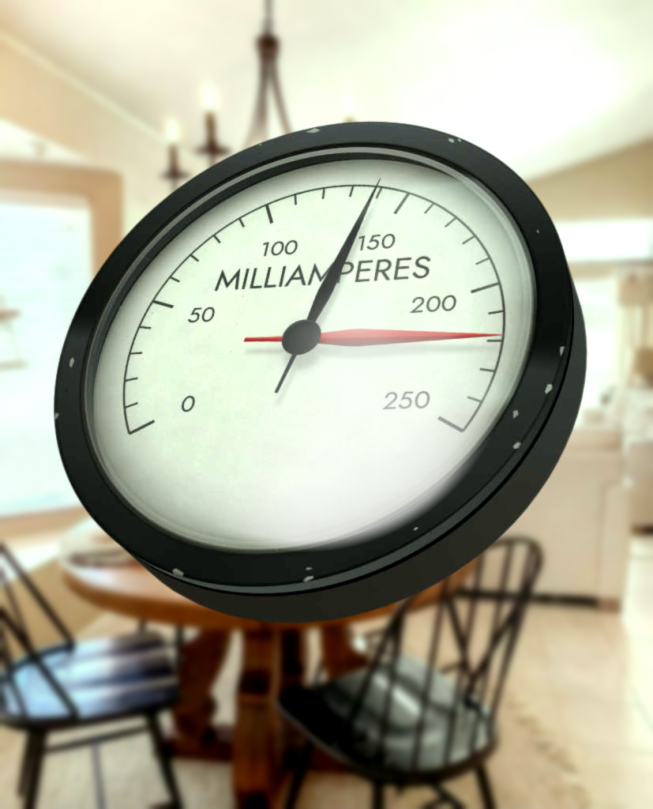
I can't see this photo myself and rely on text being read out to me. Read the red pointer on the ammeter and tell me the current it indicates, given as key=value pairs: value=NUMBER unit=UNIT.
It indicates value=220 unit=mA
